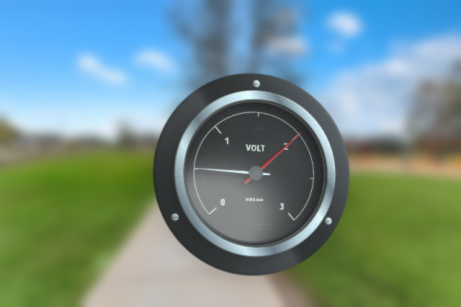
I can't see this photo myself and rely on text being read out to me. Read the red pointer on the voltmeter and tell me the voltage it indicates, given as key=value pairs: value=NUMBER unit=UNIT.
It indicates value=2 unit=V
